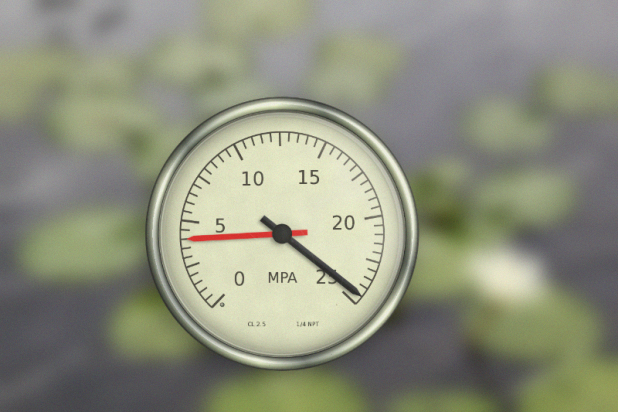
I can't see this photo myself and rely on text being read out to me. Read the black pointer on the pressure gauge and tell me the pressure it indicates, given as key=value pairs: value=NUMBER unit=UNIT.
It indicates value=24.5 unit=MPa
